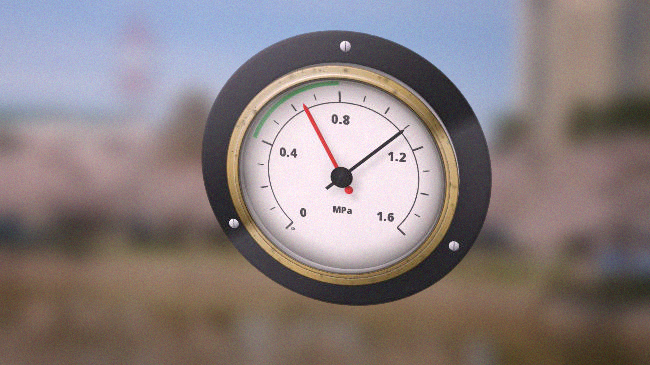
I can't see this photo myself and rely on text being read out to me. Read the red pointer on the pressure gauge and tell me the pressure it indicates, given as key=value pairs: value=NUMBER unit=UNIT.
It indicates value=0.65 unit=MPa
